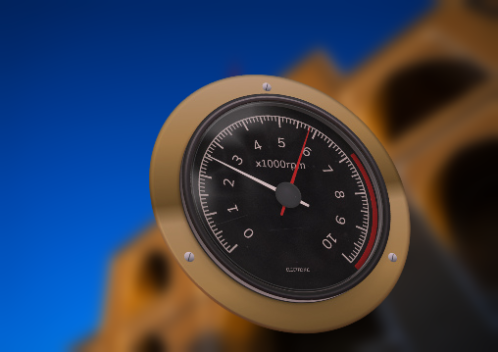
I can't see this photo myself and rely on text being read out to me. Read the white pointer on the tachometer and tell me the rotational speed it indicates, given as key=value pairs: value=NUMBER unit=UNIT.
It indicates value=2500 unit=rpm
